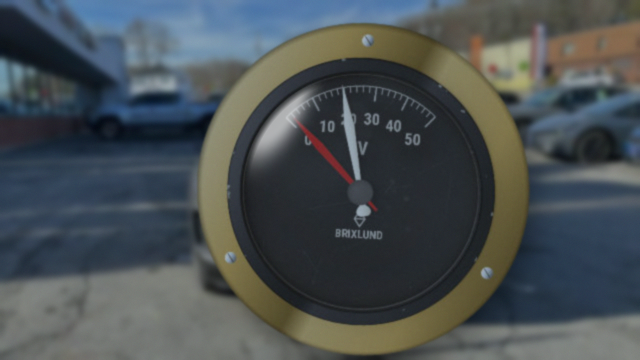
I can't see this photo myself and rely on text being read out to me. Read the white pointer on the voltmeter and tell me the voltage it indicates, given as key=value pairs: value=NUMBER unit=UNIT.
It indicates value=20 unit=V
